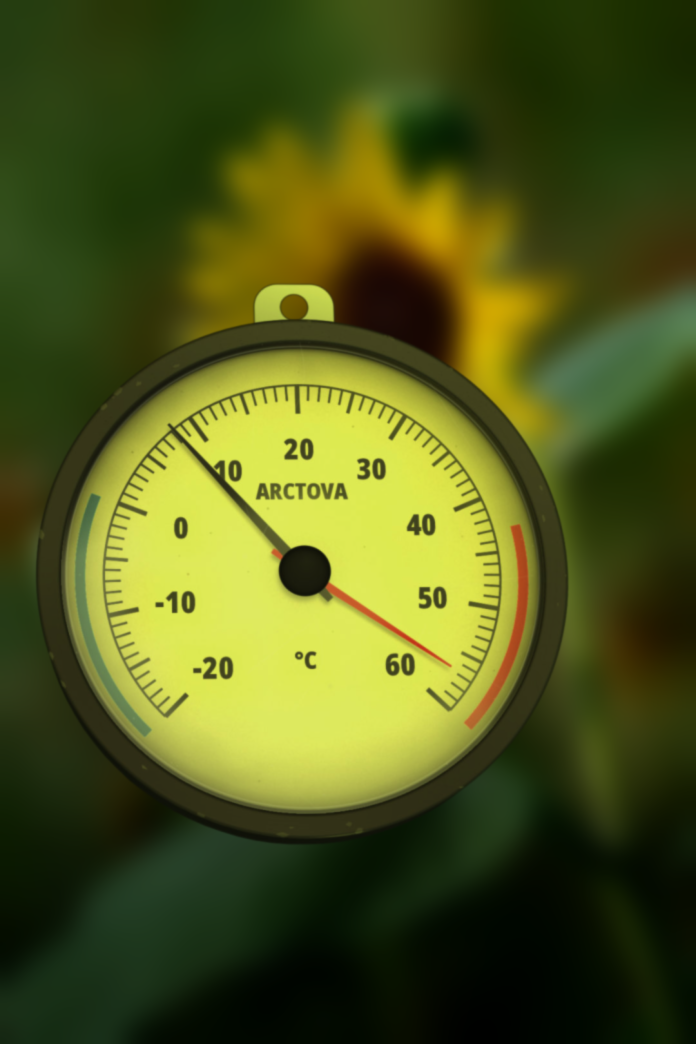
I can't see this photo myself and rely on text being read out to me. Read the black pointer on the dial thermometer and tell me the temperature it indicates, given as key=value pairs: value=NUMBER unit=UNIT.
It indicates value=8 unit=°C
